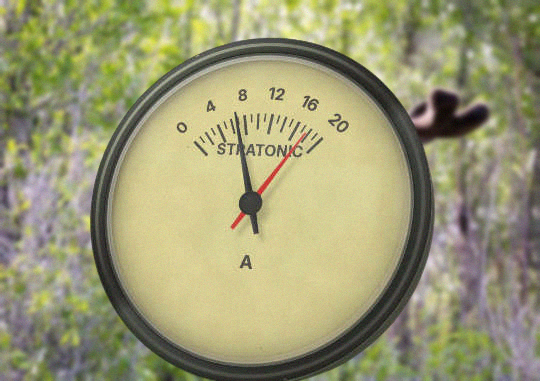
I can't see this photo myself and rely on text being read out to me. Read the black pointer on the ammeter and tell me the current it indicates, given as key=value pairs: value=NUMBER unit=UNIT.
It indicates value=7 unit=A
